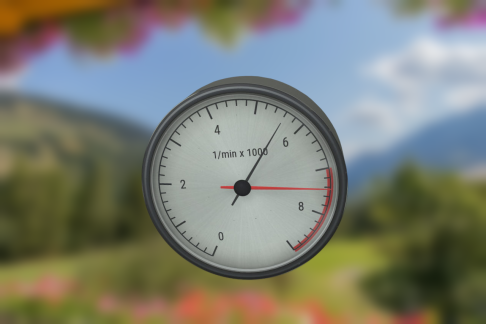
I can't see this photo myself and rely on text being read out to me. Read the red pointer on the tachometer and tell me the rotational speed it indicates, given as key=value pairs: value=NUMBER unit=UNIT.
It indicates value=7400 unit=rpm
